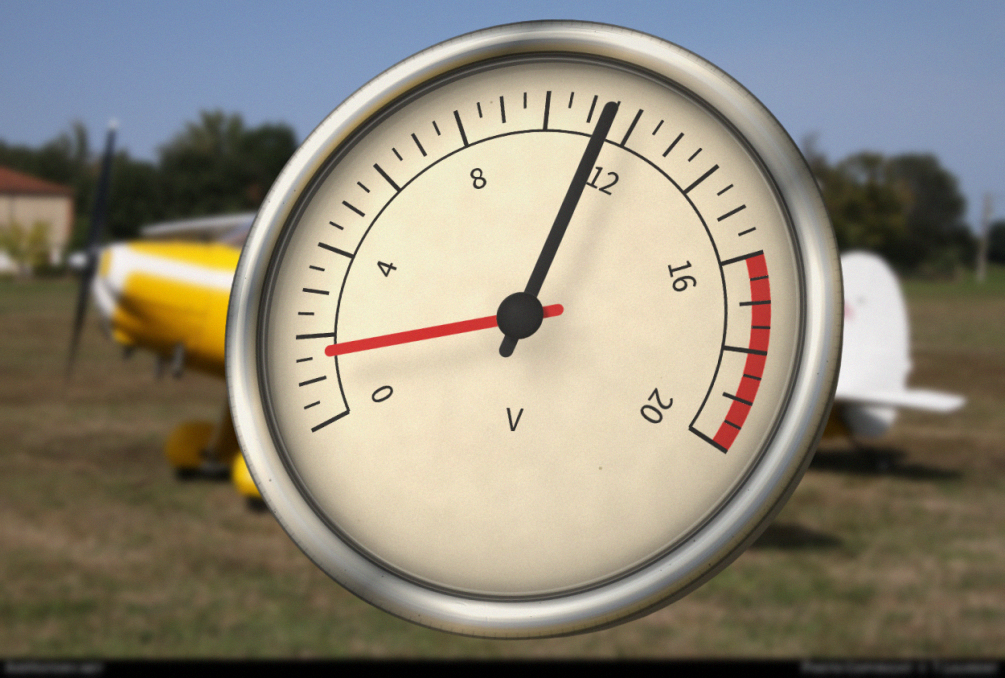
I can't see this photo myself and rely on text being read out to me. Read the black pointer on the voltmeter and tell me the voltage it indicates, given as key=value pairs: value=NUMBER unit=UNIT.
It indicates value=11.5 unit=V
